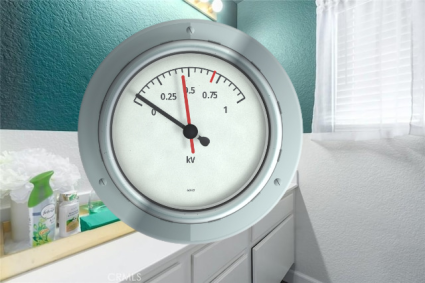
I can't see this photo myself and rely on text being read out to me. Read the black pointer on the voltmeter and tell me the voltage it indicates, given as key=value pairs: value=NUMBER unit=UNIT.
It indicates value=0.05 unit=kV
